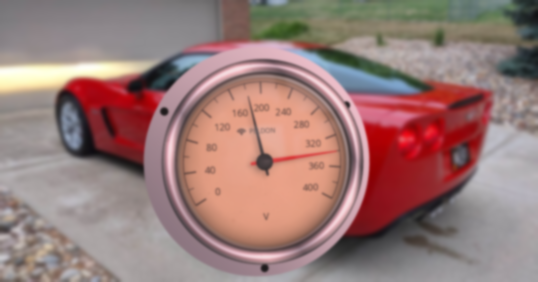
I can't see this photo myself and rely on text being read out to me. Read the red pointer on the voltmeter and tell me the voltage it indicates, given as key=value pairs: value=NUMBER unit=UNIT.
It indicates value=340 unit=V
